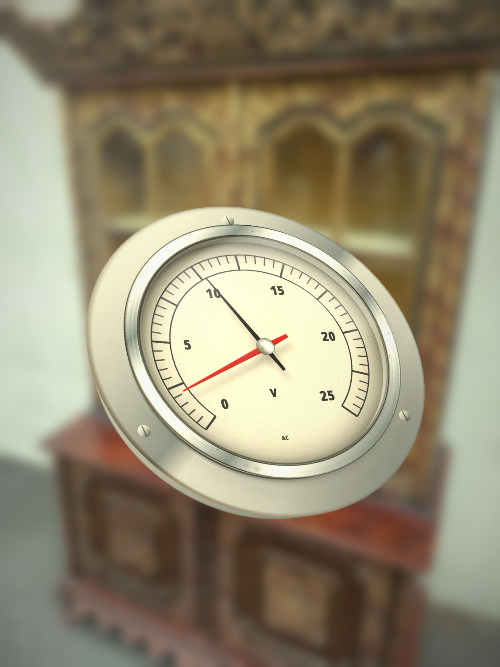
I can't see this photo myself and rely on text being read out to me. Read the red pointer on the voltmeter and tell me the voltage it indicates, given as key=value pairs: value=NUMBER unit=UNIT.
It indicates value=2 unit=V
